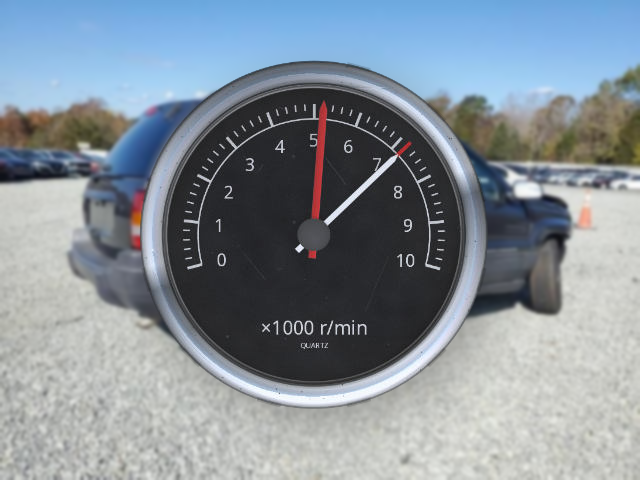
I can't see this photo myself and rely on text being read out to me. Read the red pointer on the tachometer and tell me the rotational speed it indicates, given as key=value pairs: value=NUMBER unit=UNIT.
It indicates value=5200 unit=rpm
